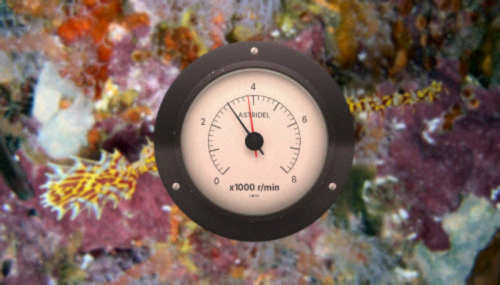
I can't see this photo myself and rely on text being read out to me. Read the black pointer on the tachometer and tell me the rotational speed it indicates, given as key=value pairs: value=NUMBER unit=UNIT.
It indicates value=3000 unit=rpm
